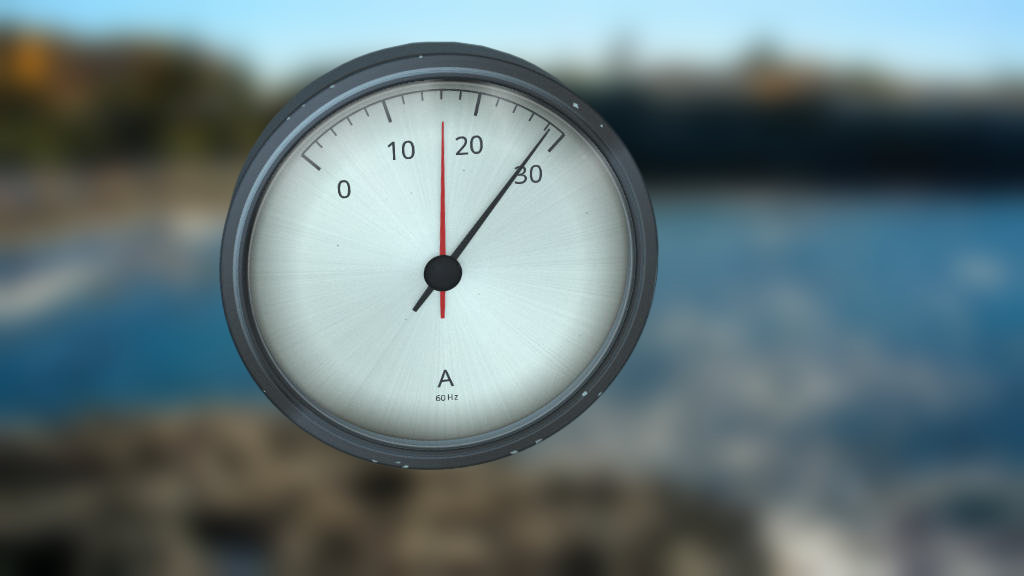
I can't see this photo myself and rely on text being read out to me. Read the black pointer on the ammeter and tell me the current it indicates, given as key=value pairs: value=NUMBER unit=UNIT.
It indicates value=28 unit=A
